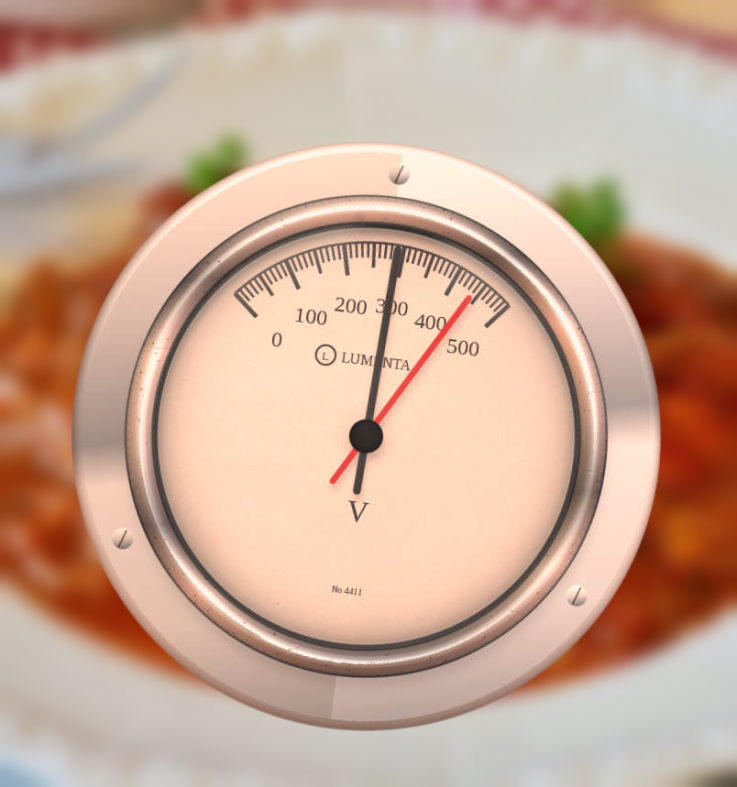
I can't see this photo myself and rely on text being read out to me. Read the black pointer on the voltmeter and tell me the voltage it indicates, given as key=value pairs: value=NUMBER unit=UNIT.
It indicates value=290 unit=V
